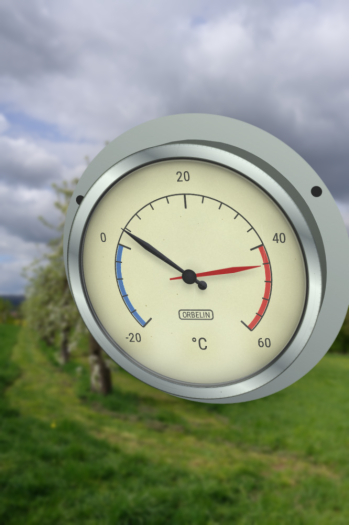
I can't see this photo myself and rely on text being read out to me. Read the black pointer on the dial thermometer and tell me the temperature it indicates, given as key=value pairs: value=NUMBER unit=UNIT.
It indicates value=4 unit=°C
